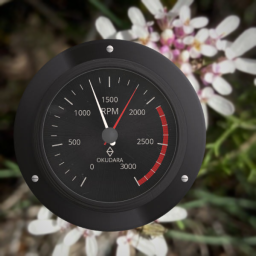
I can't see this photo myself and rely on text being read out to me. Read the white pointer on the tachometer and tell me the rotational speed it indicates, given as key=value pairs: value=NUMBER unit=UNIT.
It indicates value=1300 unit=rpm
